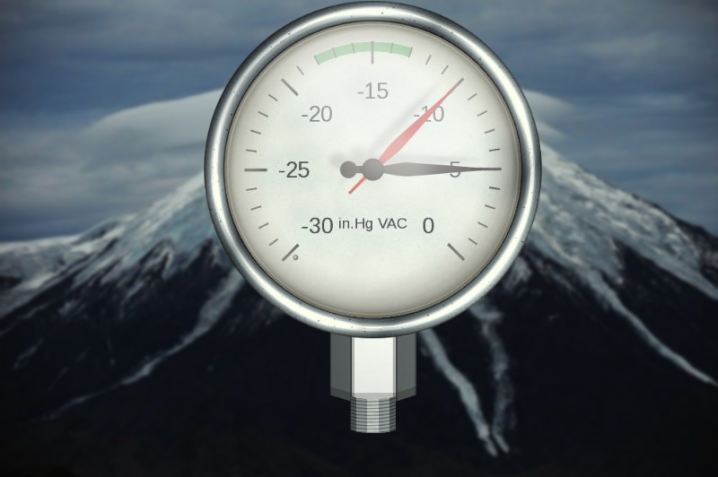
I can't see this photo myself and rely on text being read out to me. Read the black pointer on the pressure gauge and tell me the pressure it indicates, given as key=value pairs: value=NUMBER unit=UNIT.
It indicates value=-5 unit=inHg
